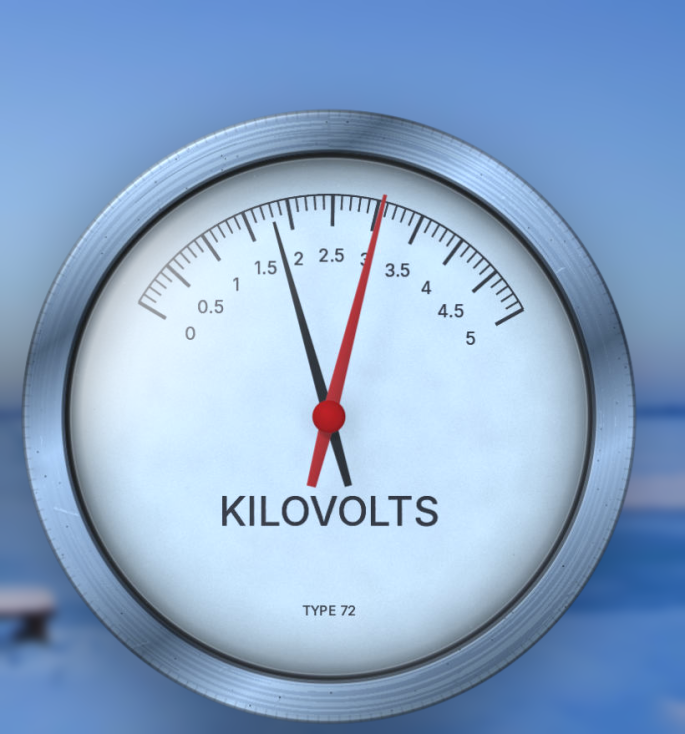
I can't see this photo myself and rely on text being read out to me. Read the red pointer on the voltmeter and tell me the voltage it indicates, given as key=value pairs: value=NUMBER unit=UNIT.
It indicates value=3.05 unit=kV
